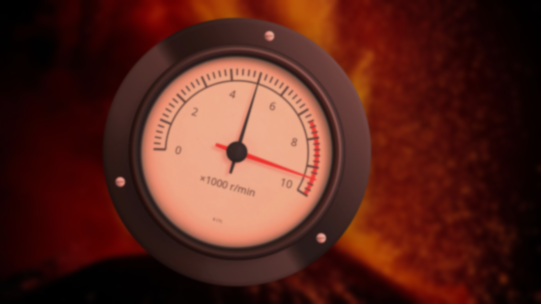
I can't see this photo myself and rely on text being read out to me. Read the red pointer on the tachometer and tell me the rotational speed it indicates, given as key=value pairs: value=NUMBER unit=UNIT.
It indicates value=9400 unit=rpm
